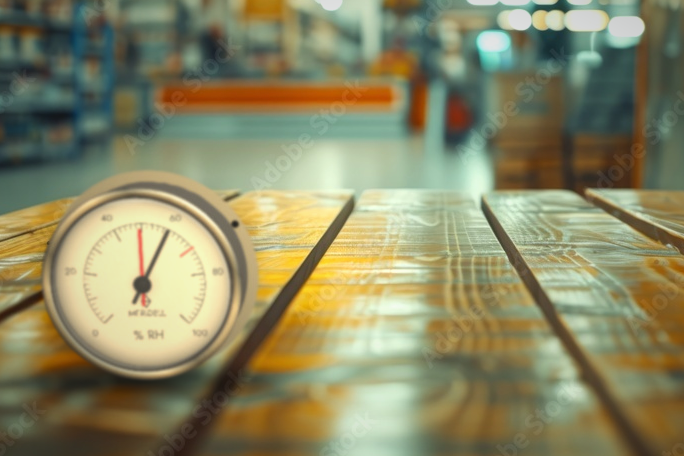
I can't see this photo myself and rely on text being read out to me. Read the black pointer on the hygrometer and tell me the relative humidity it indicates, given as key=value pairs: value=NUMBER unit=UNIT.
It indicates value=60 unit=%
